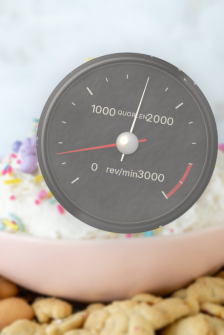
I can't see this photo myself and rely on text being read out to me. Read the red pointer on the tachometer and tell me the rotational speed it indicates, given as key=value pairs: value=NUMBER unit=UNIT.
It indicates value=300 unit=rpm
